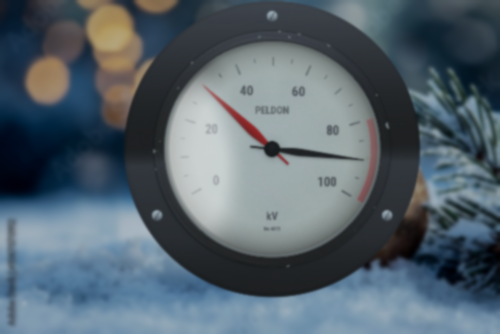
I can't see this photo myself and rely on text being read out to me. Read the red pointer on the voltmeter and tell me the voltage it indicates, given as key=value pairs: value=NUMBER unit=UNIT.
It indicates value=30 unit=kV
